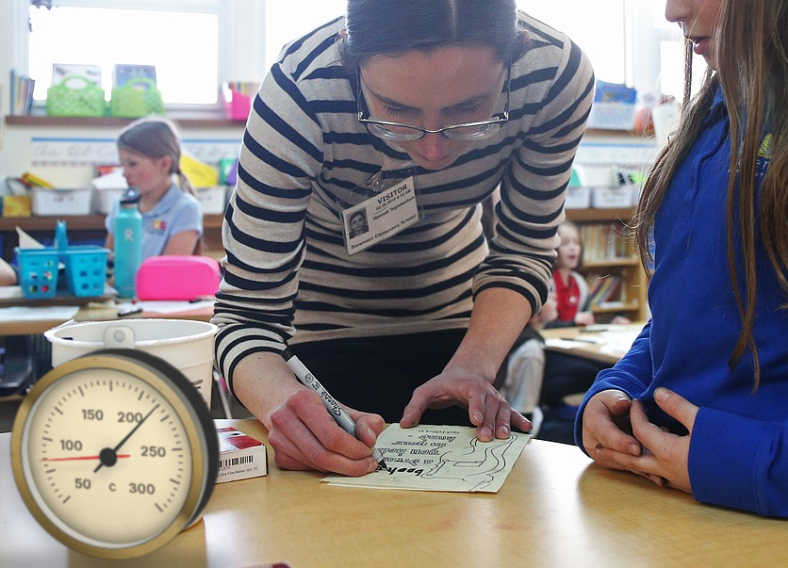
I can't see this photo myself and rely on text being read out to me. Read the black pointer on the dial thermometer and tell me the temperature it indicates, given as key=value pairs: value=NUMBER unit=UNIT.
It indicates value=215 unit=°C
